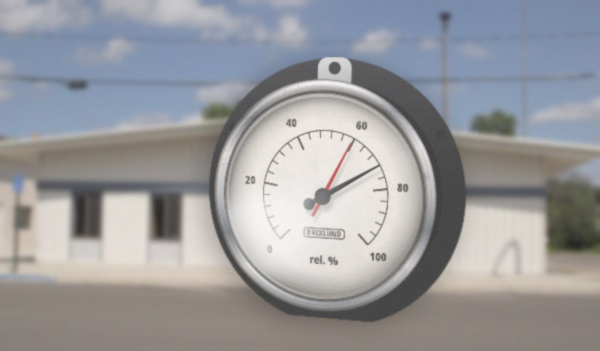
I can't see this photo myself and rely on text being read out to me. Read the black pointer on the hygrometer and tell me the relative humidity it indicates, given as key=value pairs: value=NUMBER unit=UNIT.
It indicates value=72 unit=%
